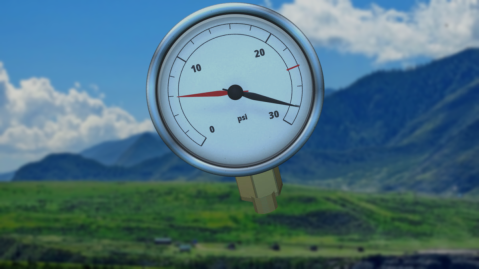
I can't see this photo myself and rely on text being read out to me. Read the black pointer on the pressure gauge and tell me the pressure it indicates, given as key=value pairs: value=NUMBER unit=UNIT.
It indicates value=28 unit=psi
